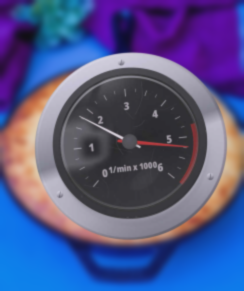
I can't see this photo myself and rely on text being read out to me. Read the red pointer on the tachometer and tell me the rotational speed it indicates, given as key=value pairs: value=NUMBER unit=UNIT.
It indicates value=5250 unit=rpm
